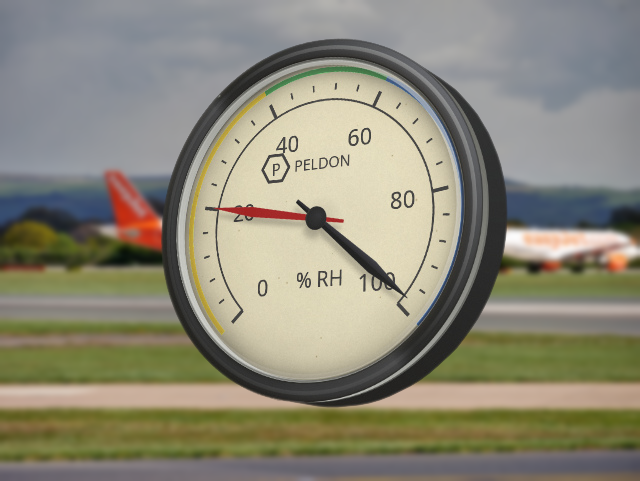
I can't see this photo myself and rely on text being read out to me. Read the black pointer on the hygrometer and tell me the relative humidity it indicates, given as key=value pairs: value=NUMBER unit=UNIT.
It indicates value=98 unit=%
